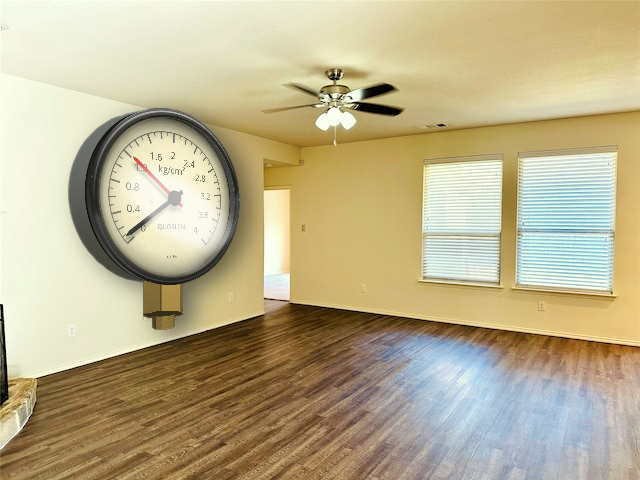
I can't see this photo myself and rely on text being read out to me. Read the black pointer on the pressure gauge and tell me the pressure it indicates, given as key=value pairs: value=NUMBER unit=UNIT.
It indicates value=0.1 unit=kg/cm²
